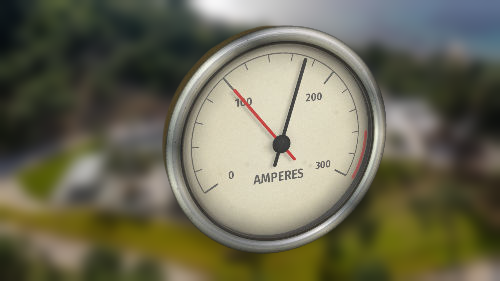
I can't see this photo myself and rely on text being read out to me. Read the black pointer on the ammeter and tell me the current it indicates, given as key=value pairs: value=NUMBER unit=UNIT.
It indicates value=170 unit=A
